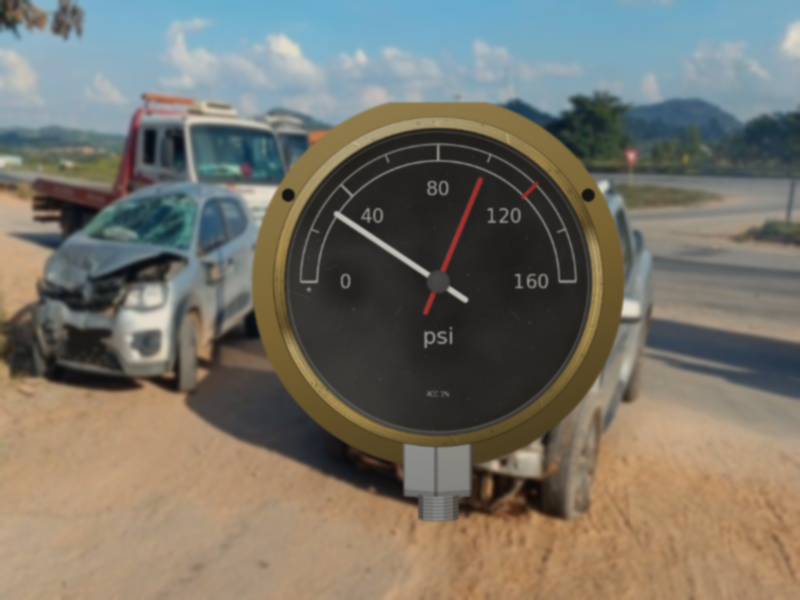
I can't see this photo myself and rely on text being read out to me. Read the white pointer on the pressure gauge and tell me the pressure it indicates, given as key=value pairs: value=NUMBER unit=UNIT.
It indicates value=30 unit=psi
